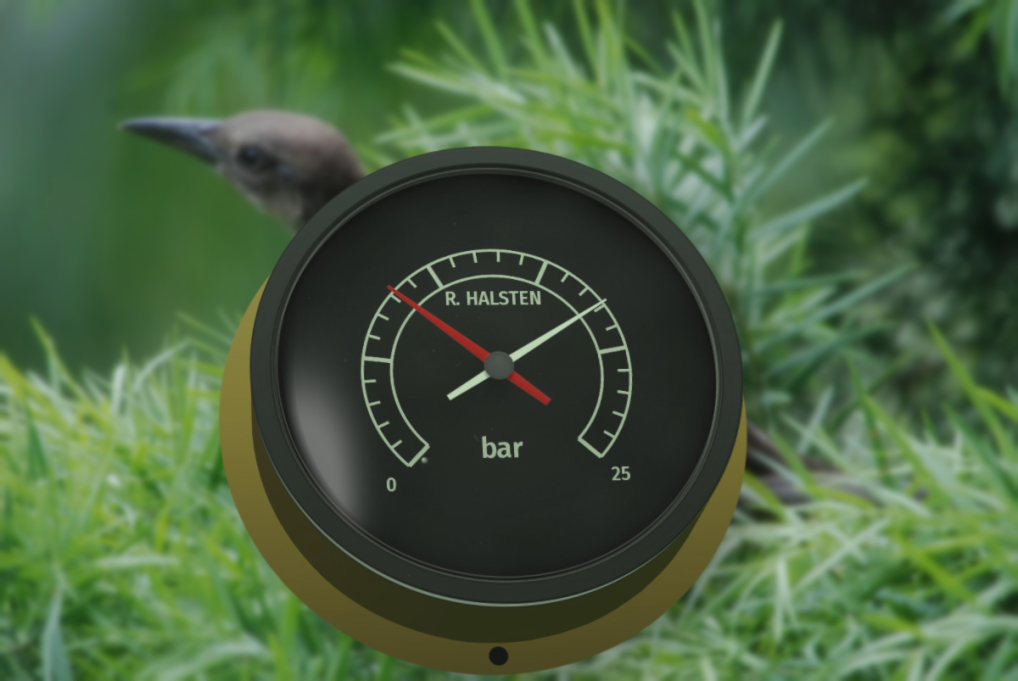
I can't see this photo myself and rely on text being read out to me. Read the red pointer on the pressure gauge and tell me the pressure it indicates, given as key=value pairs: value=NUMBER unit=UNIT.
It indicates value=8 unit=bar
